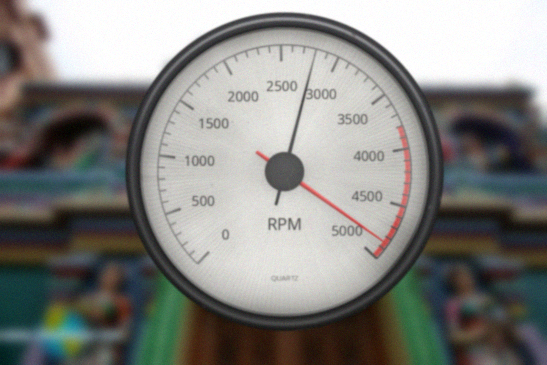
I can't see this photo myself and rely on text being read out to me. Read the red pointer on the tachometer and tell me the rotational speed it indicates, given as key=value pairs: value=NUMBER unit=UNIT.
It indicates value=4850 unit=rpm
